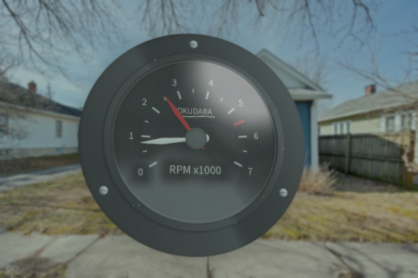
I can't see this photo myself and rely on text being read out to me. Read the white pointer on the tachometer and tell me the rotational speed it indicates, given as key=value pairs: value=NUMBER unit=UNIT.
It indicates value=750 unit=rpm
